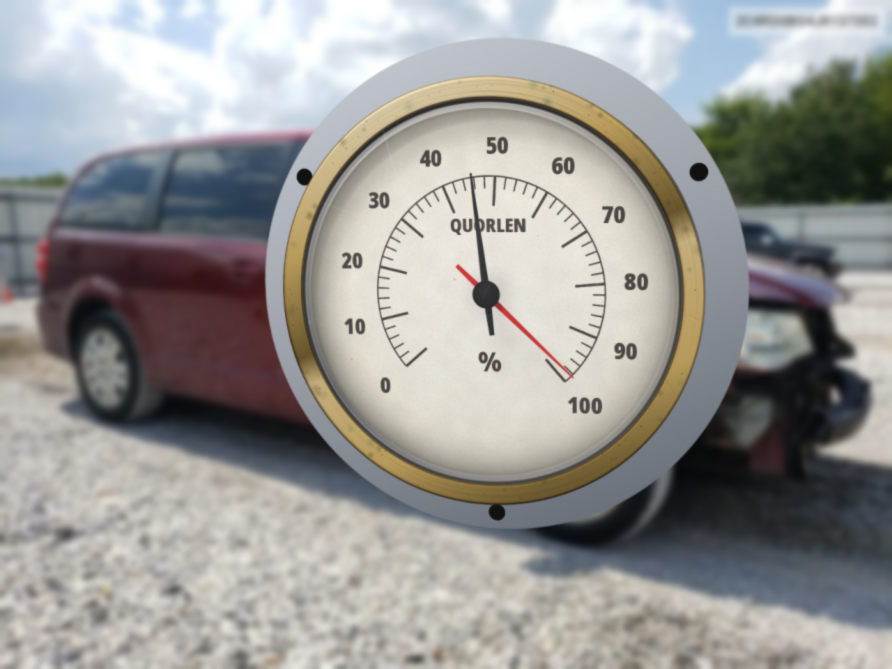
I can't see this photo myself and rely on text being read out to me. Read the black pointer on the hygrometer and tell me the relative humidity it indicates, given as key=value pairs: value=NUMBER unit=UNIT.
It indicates value=46 unit=%
